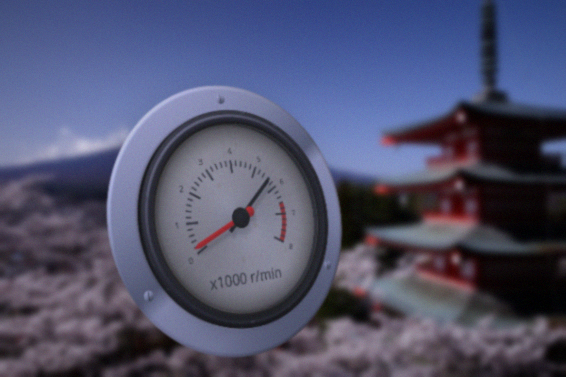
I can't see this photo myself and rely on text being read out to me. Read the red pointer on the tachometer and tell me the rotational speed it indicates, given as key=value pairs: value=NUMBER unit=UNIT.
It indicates value=200 unit=rpm
